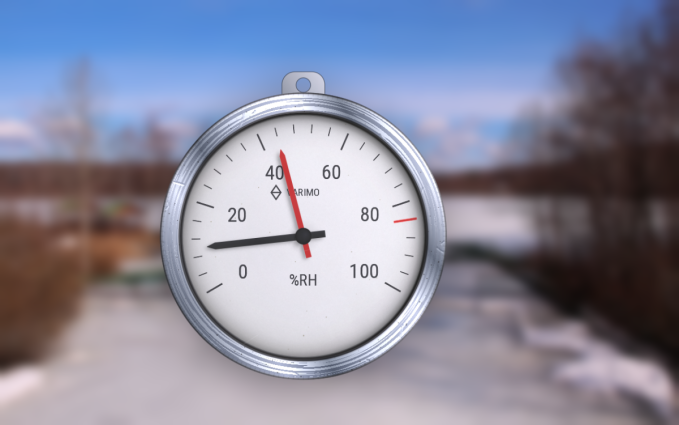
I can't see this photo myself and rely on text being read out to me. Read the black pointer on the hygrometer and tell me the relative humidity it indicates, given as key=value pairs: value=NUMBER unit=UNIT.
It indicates value=10 unit=%
